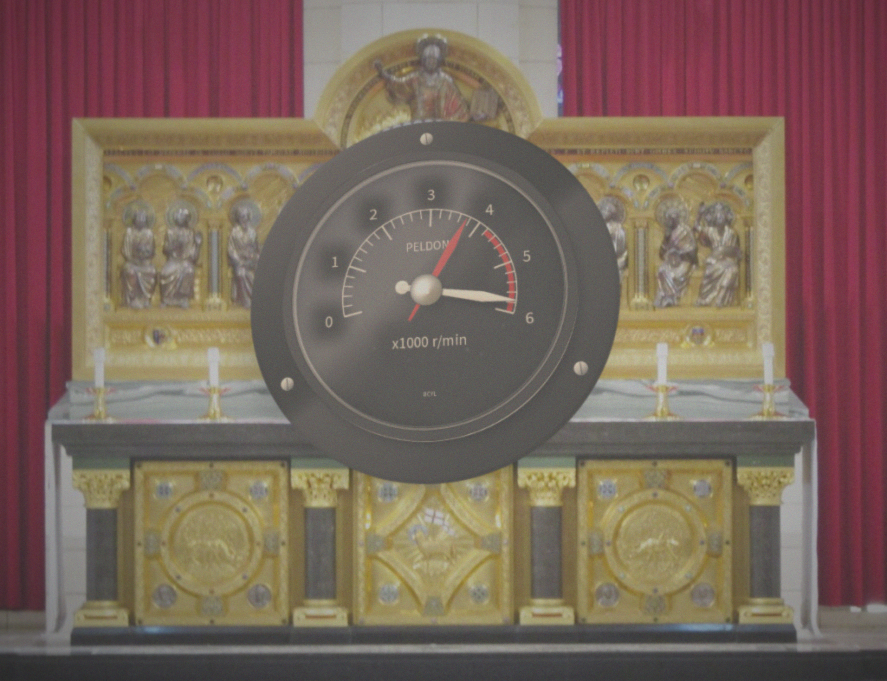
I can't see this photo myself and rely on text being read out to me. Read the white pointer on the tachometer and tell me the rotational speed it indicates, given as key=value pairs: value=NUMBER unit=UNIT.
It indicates value=5800 unit=rpm
